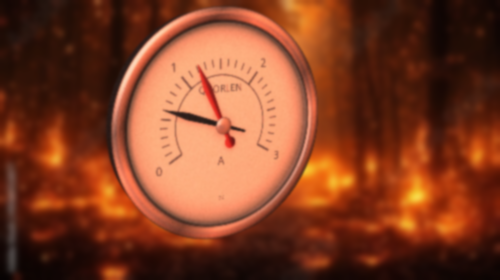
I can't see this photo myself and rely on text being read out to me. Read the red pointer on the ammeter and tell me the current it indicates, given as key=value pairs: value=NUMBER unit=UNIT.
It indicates value=1.2 unit=A
